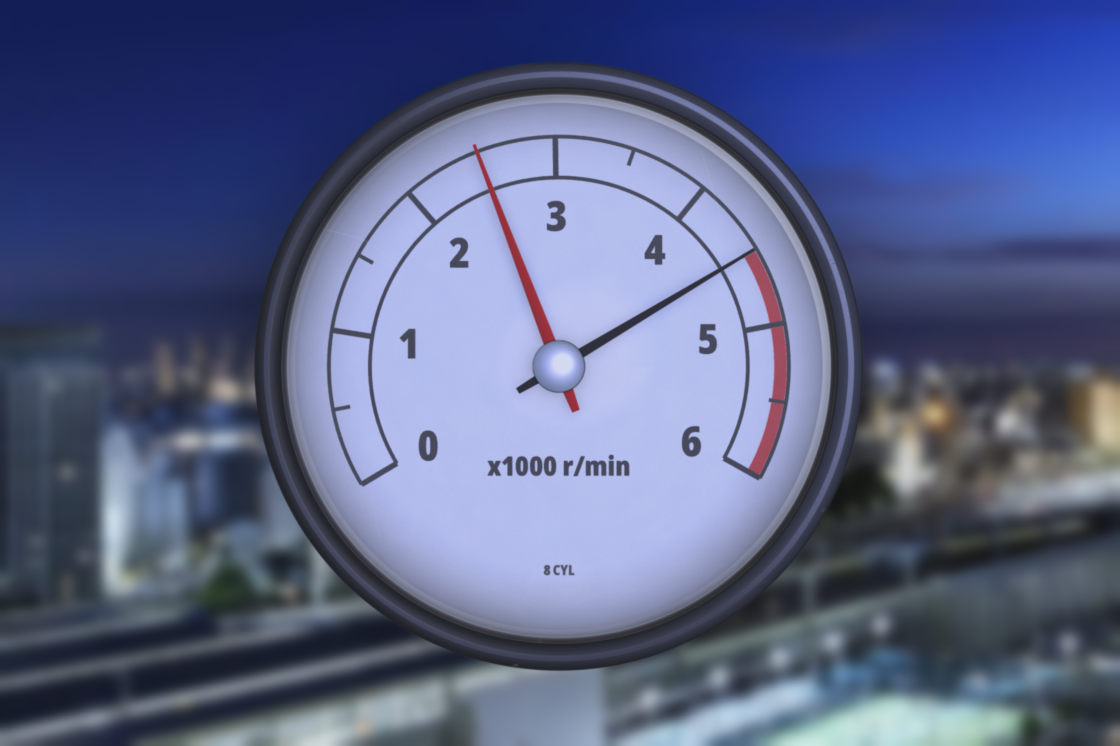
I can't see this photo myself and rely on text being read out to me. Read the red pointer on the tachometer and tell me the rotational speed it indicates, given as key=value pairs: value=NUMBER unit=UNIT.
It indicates value=2500 unit=rpm
